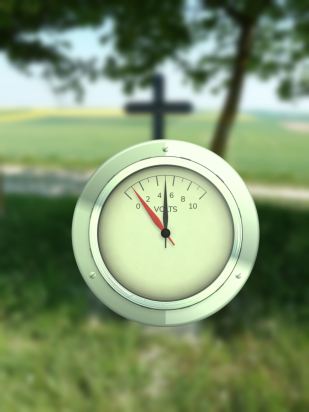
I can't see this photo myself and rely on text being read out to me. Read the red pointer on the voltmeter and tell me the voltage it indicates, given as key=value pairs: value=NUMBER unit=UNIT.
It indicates value=1 unit=V
